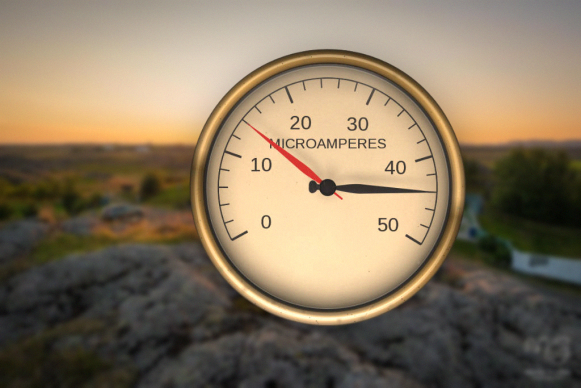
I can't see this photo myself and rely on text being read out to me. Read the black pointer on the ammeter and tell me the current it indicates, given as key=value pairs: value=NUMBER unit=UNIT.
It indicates value=44 unit=µA
